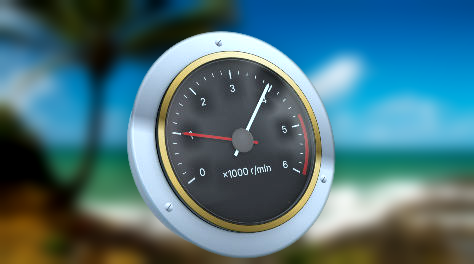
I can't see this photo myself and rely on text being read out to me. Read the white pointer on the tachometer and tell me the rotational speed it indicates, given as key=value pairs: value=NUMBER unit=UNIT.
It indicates value=3900 unit=rpm
